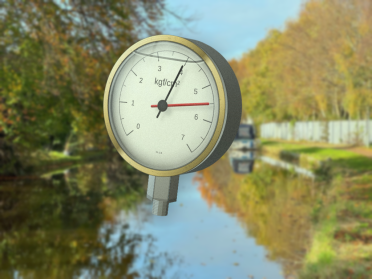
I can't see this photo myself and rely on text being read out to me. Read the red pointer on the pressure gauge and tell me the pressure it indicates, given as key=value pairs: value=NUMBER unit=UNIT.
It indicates value=5.5 unit=kg/cm²
